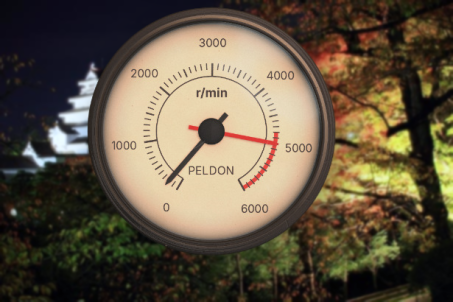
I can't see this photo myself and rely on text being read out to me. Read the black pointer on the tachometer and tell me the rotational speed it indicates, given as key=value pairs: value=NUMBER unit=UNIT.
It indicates value=200 unit=rpm
